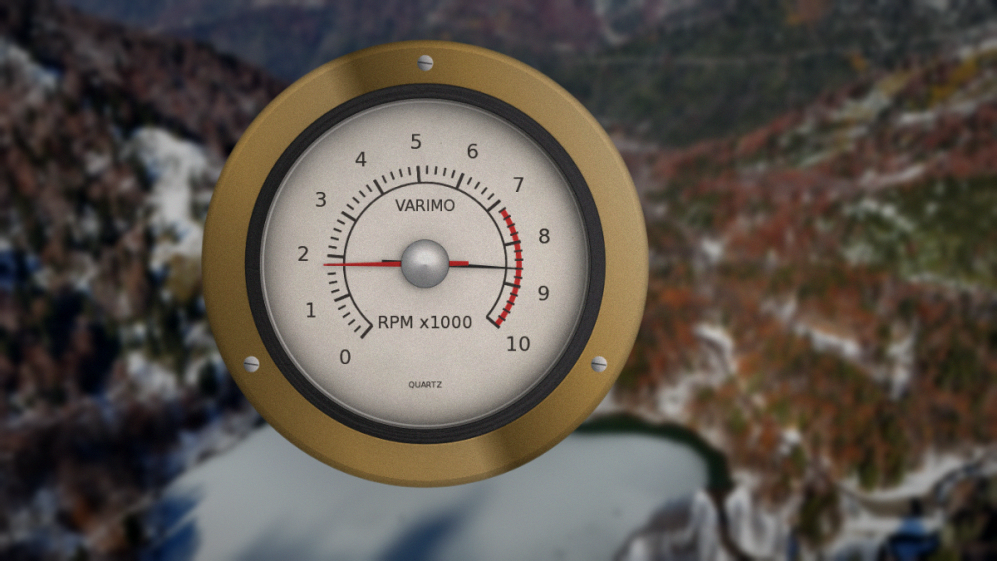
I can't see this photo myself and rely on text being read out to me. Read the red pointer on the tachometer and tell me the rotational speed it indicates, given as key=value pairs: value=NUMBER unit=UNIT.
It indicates value=1800 unit=rpm
